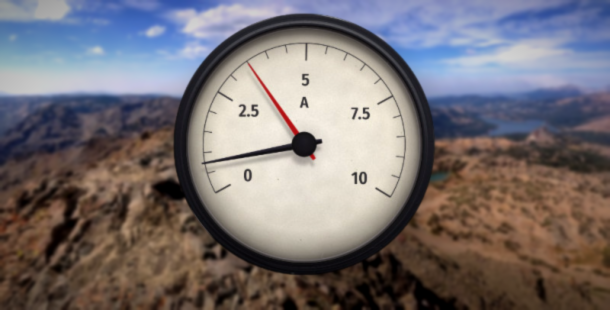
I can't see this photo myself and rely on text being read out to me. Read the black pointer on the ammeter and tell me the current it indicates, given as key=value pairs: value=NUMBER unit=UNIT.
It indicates value=0.75 unit=A
